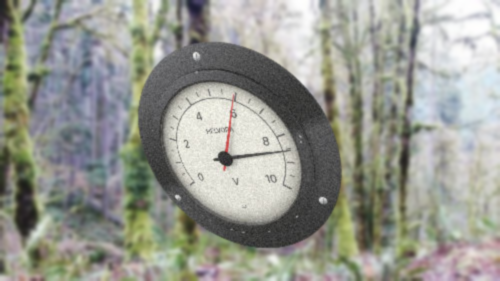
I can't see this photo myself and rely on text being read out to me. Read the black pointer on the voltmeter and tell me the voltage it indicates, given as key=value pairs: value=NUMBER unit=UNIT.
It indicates value=8.5 unit=V
